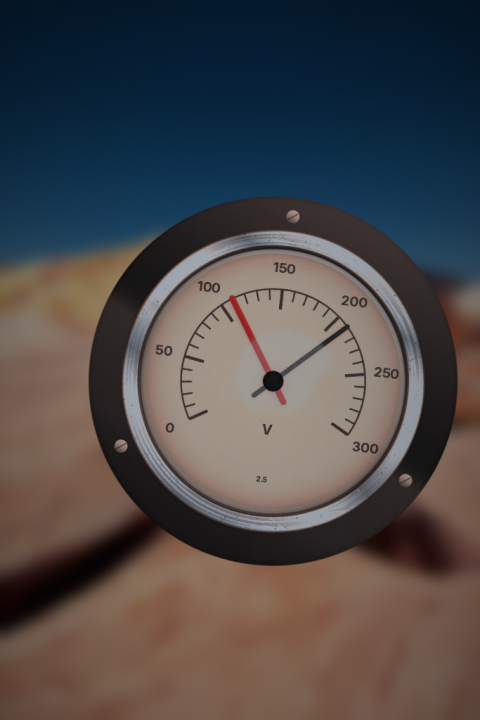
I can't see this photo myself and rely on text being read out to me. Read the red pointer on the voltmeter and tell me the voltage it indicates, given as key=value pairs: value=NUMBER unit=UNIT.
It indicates value=110 unit=V
